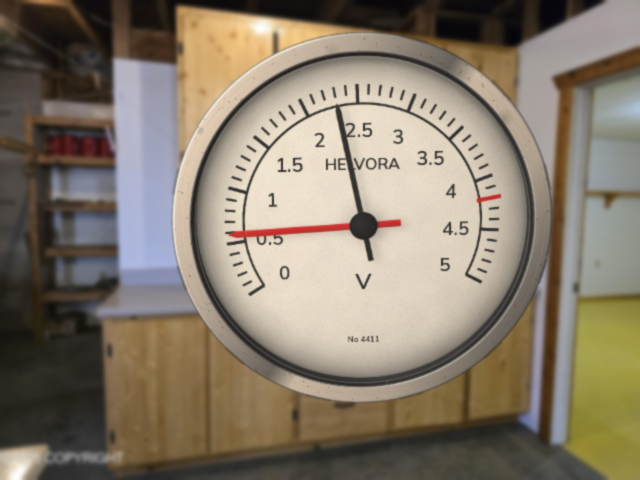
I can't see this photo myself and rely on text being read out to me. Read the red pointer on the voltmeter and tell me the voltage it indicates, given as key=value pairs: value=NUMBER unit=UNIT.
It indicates value=0.6 unit=V
